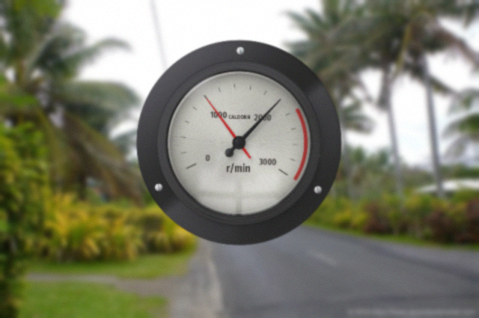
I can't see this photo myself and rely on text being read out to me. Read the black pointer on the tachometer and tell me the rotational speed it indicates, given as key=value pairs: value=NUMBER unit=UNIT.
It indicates value=2000 unit=rpm
